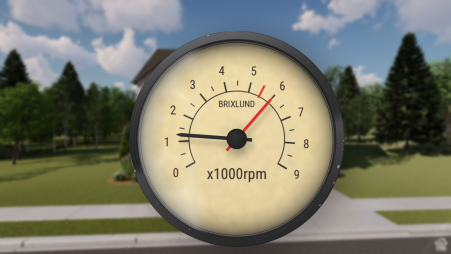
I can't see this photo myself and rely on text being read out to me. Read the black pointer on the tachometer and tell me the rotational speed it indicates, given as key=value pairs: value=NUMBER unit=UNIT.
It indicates value=1250 unit=rpm
